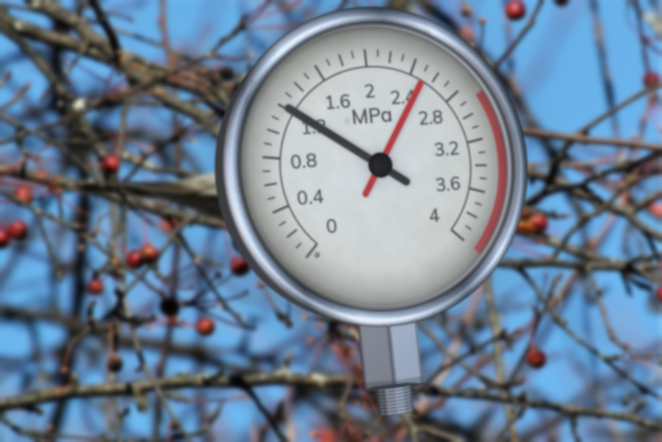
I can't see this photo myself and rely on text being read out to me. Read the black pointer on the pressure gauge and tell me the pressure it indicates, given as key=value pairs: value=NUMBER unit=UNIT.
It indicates value=1.2 unit=MPa
